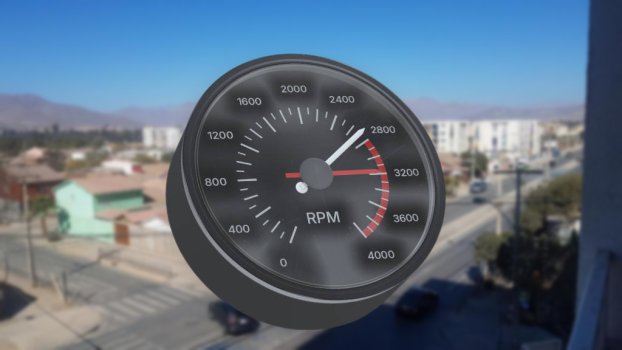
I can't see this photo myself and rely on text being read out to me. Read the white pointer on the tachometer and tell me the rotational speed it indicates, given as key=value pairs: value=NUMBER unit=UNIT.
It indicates value=2700 unit=rpm
